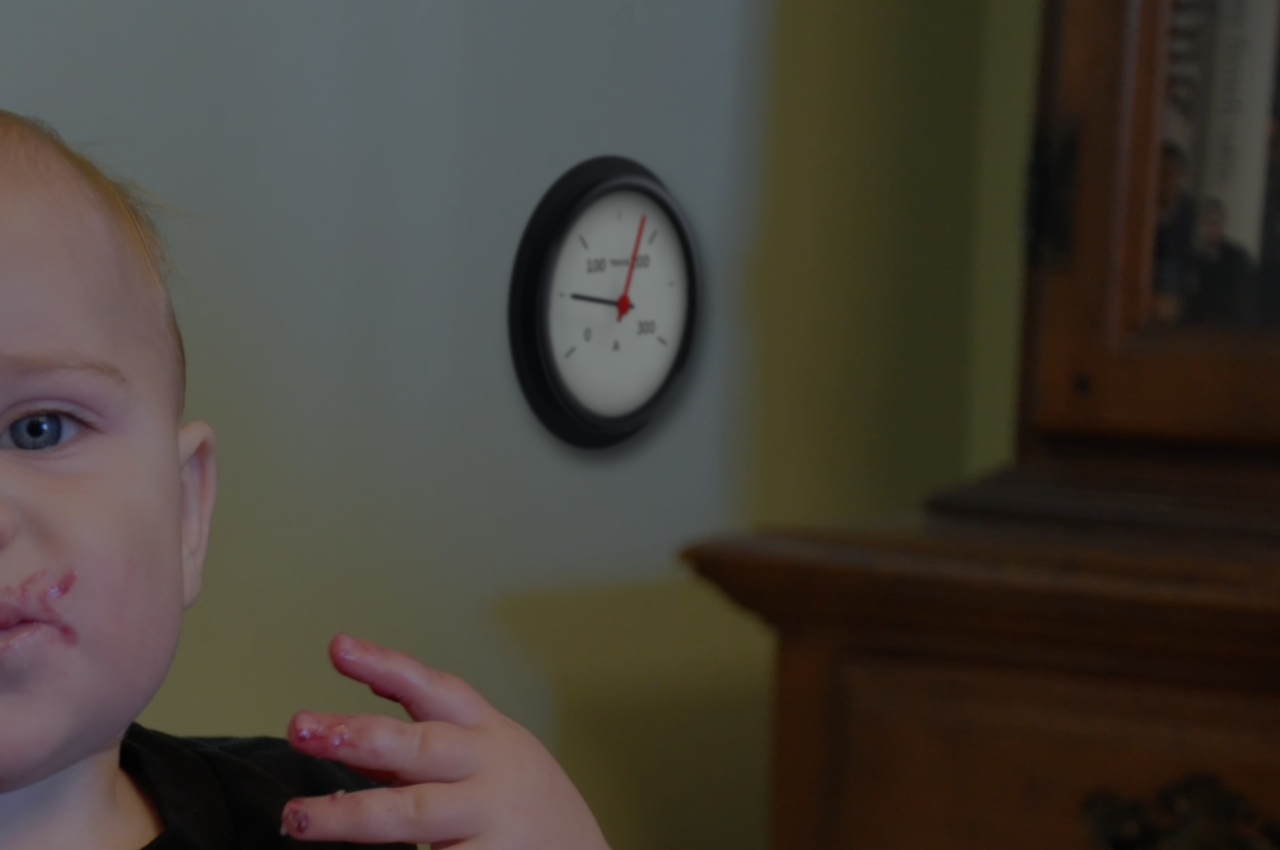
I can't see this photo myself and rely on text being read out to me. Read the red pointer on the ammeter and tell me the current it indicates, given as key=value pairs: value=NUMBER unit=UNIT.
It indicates value=175 unit=A
